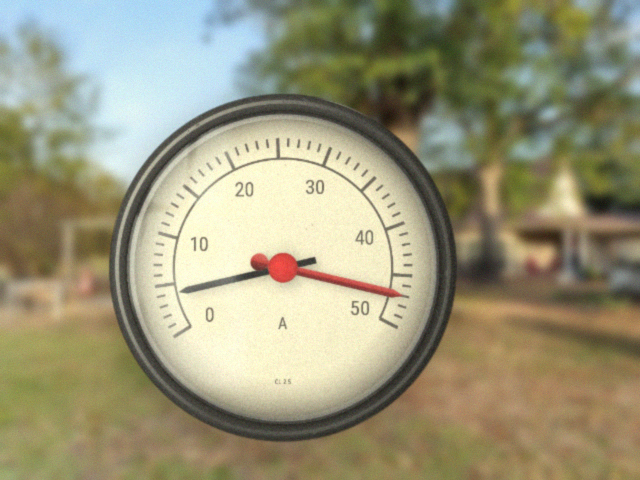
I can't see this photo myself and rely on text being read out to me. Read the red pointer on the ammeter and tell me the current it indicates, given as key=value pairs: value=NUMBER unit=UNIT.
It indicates value=47 unit=A
